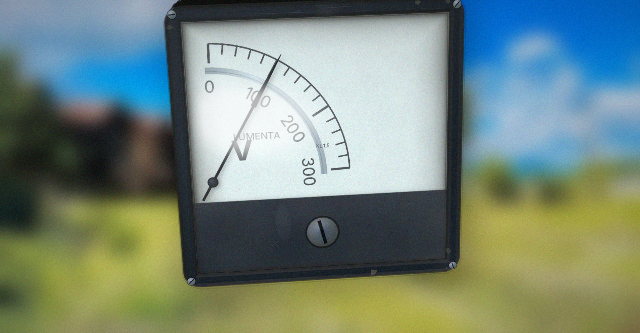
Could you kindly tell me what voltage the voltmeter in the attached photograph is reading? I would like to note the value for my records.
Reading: 100 V
